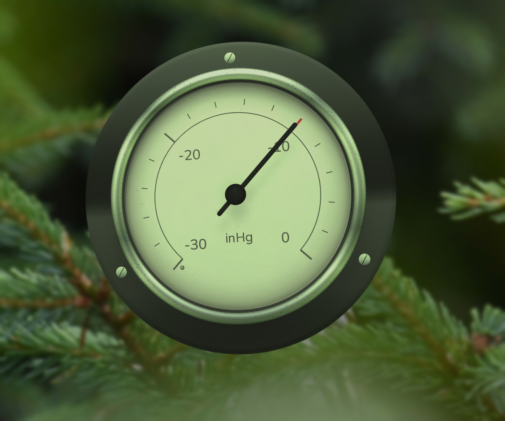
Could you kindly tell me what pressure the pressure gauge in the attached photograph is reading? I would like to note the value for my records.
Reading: -10 inHg
